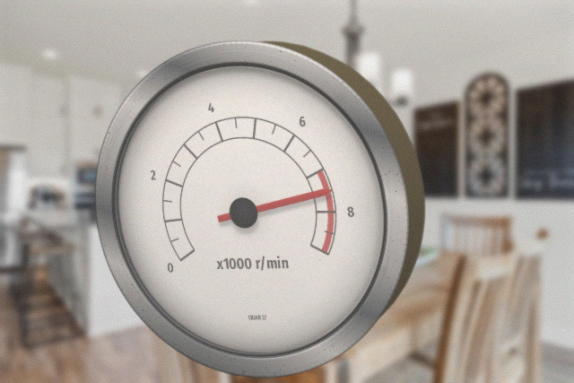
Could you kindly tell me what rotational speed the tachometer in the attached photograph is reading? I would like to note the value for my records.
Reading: 7500 rpm
